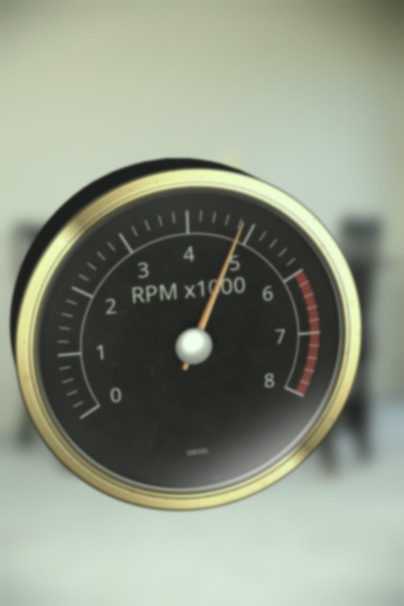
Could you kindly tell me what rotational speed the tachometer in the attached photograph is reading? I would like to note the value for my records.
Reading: 4800 rpm
